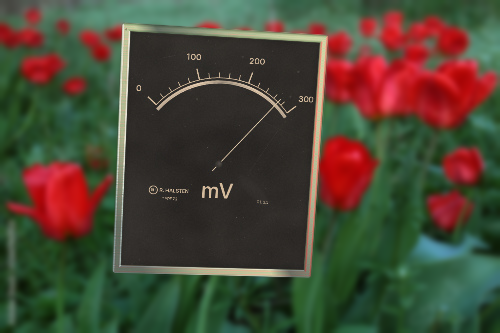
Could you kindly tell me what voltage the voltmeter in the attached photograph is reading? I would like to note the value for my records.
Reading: 270 mV
